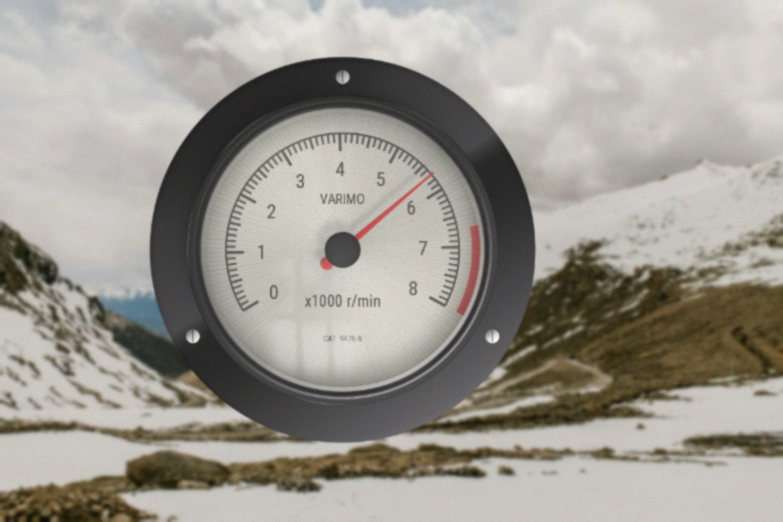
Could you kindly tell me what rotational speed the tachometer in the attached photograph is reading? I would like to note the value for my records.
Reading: 5700 rpm
